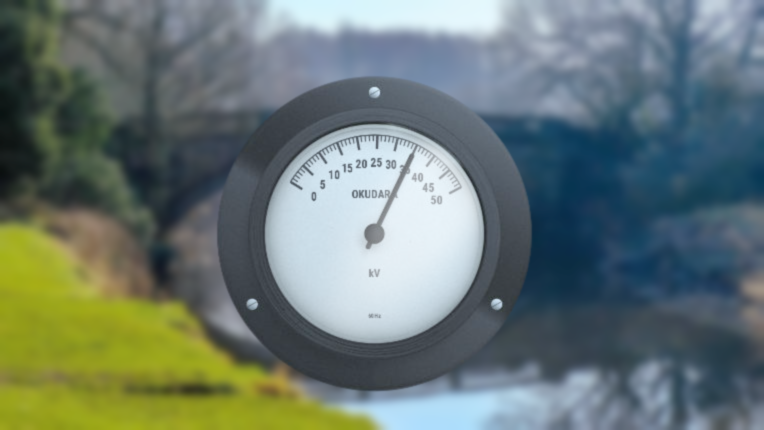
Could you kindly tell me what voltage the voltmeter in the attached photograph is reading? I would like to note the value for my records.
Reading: 35 kV
